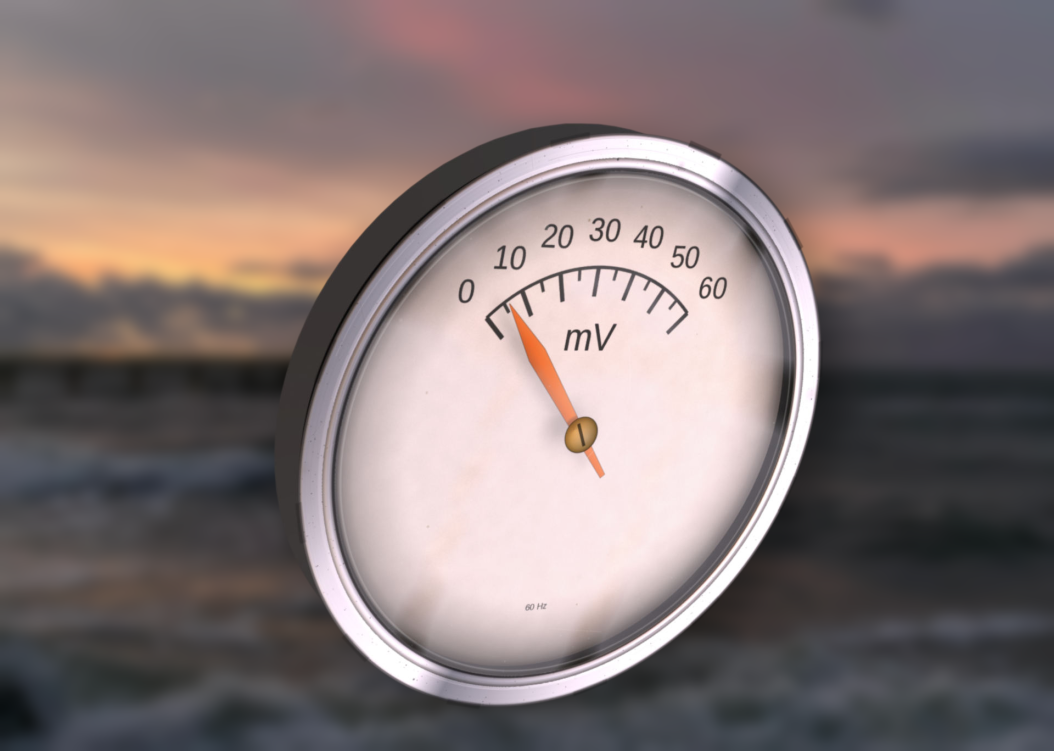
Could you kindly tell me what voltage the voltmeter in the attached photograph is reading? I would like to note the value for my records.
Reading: 5 mV
